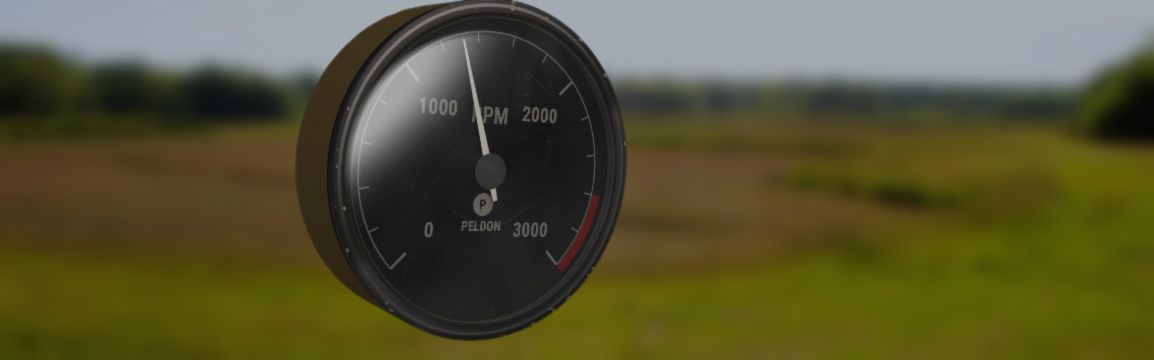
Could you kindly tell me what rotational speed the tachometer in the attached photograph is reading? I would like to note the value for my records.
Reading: 1300 rpm
